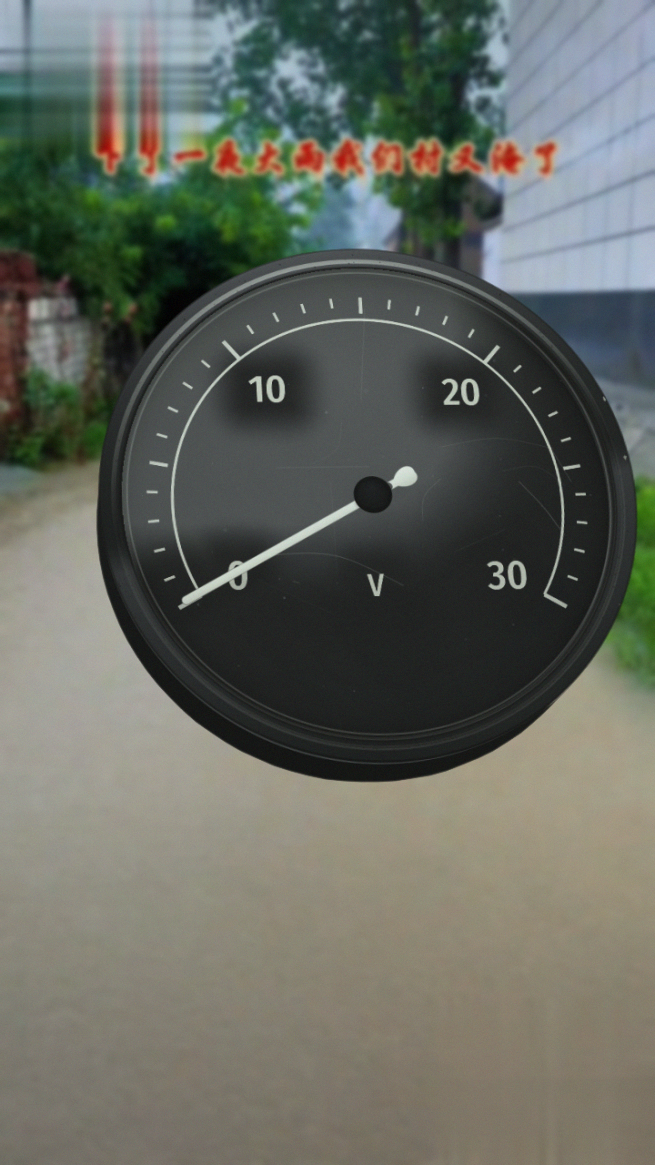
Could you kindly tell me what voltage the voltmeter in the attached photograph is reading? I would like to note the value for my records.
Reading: 0 V
